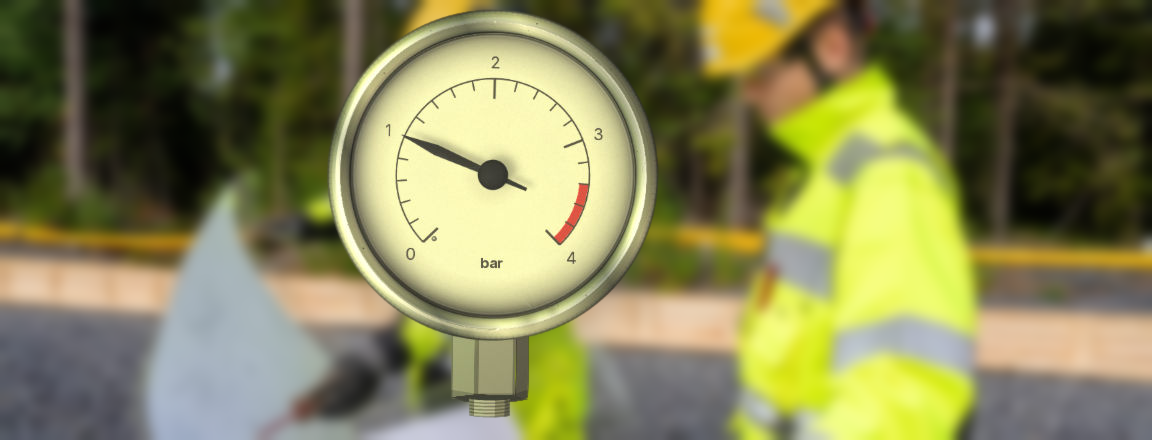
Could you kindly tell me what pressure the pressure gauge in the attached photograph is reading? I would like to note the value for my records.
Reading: 1 bar
